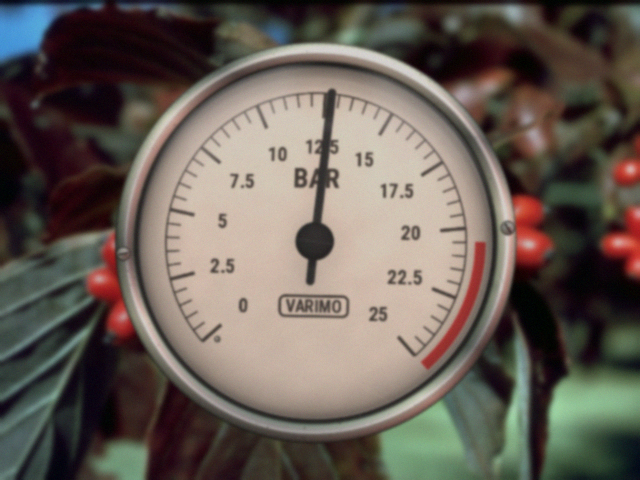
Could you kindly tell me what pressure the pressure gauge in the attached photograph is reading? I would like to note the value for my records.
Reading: 12.75 bar
